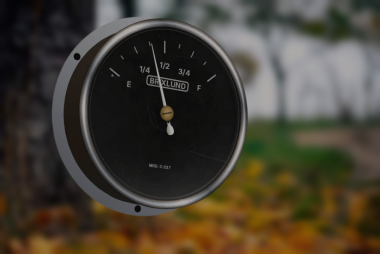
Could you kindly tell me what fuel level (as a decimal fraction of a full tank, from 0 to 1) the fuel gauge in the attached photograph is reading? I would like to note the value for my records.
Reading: 0.375
